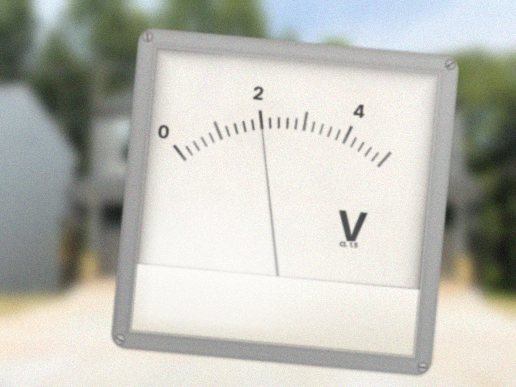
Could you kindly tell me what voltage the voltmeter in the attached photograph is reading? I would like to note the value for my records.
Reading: 2 V
